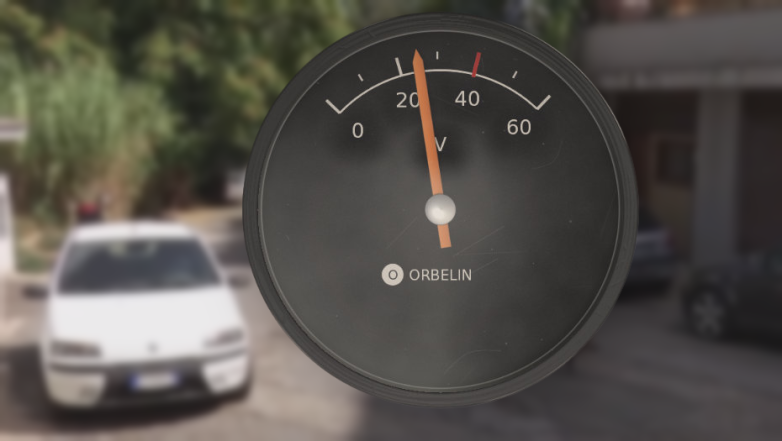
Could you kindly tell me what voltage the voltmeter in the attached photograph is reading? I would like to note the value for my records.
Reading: 25 V
